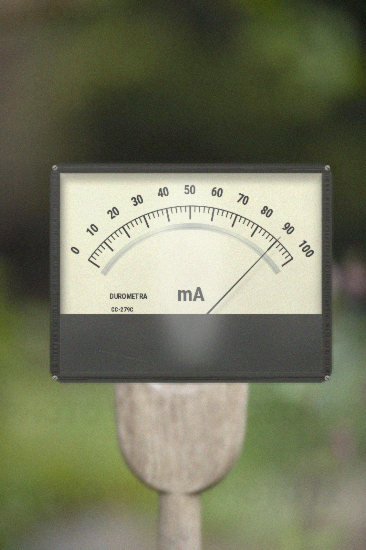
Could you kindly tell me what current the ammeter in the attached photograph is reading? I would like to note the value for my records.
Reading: 90 mA
